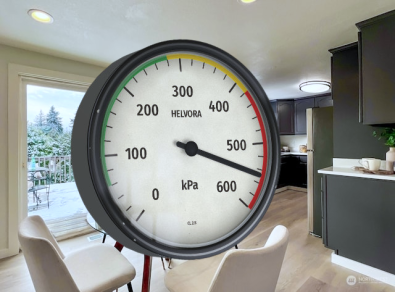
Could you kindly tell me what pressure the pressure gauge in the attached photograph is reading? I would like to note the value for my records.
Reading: 550 kPa
